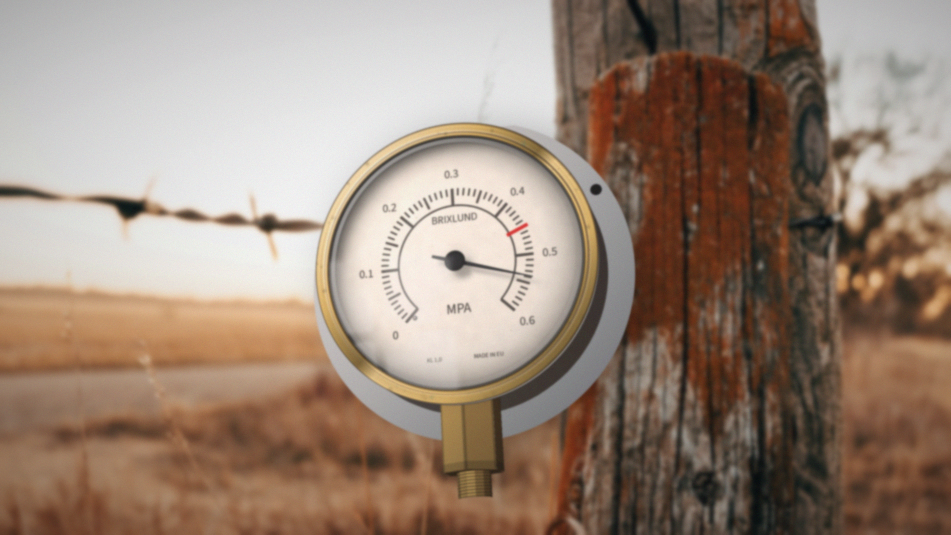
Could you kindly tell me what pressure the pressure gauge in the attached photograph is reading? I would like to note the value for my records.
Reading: 0.54 MPa
